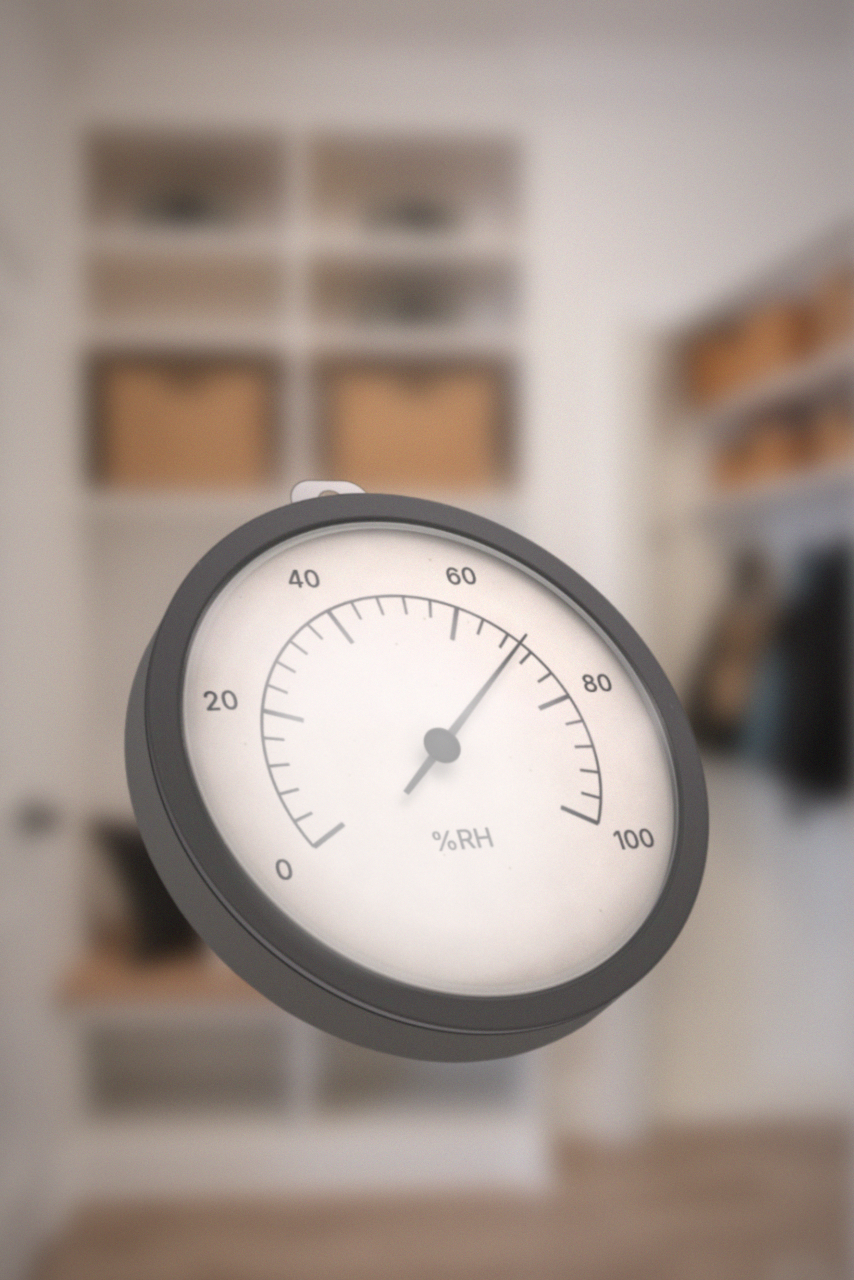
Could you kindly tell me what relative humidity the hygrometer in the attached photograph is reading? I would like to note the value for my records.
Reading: 70 %
